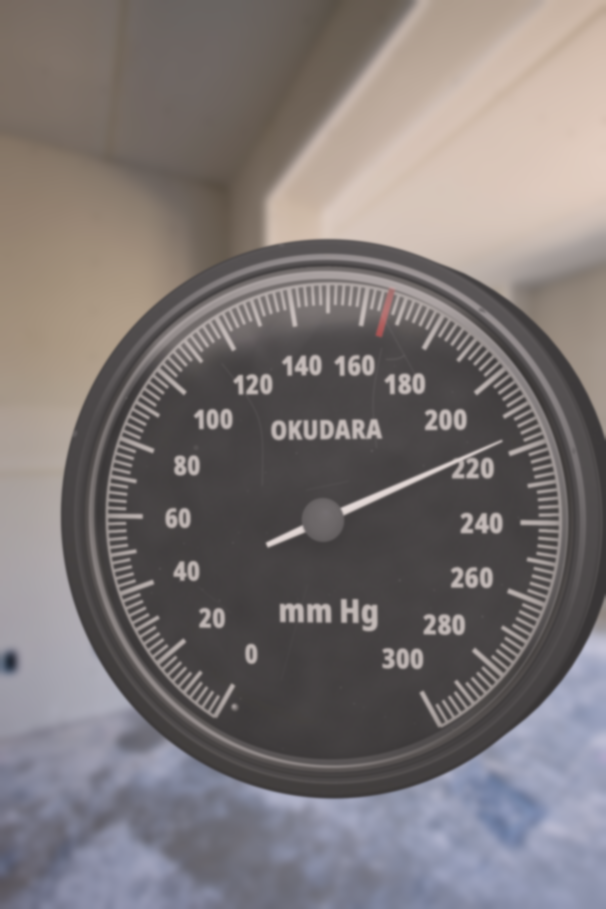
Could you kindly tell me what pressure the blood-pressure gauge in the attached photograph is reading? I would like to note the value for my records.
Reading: 216 mmHg
